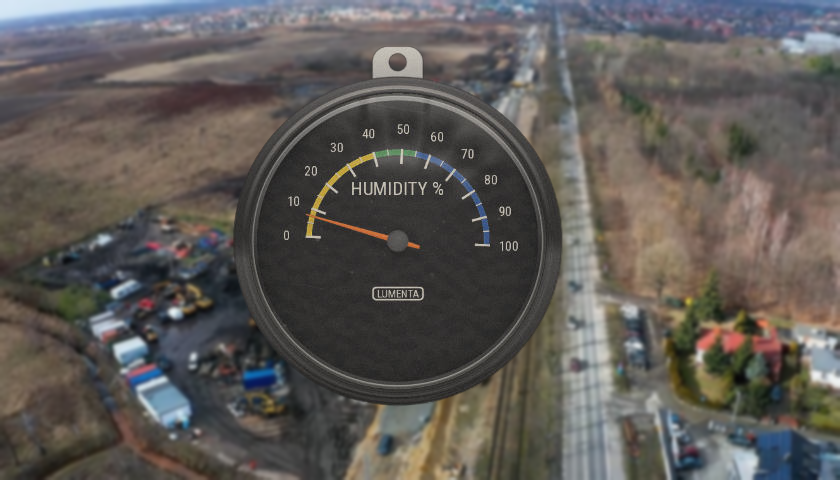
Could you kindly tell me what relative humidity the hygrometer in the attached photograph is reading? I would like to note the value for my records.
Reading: 7.5 %
